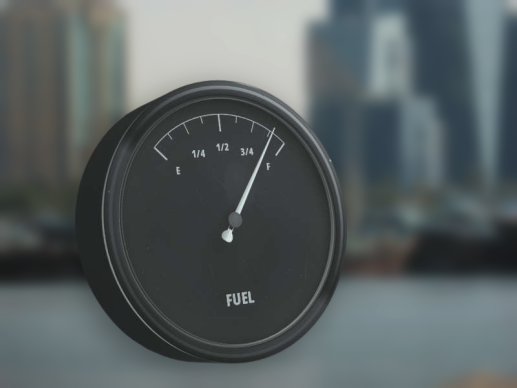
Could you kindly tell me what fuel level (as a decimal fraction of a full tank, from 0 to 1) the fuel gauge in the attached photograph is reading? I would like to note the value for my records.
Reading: 0.875
